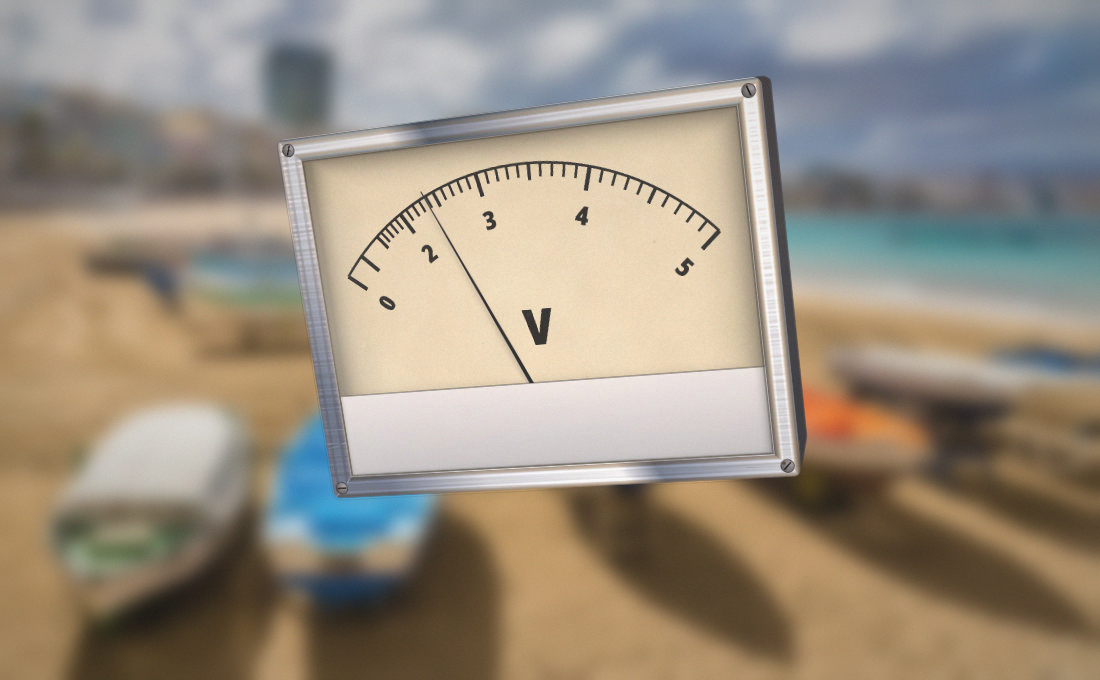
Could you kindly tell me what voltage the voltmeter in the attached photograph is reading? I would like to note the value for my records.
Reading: 2.4 V
